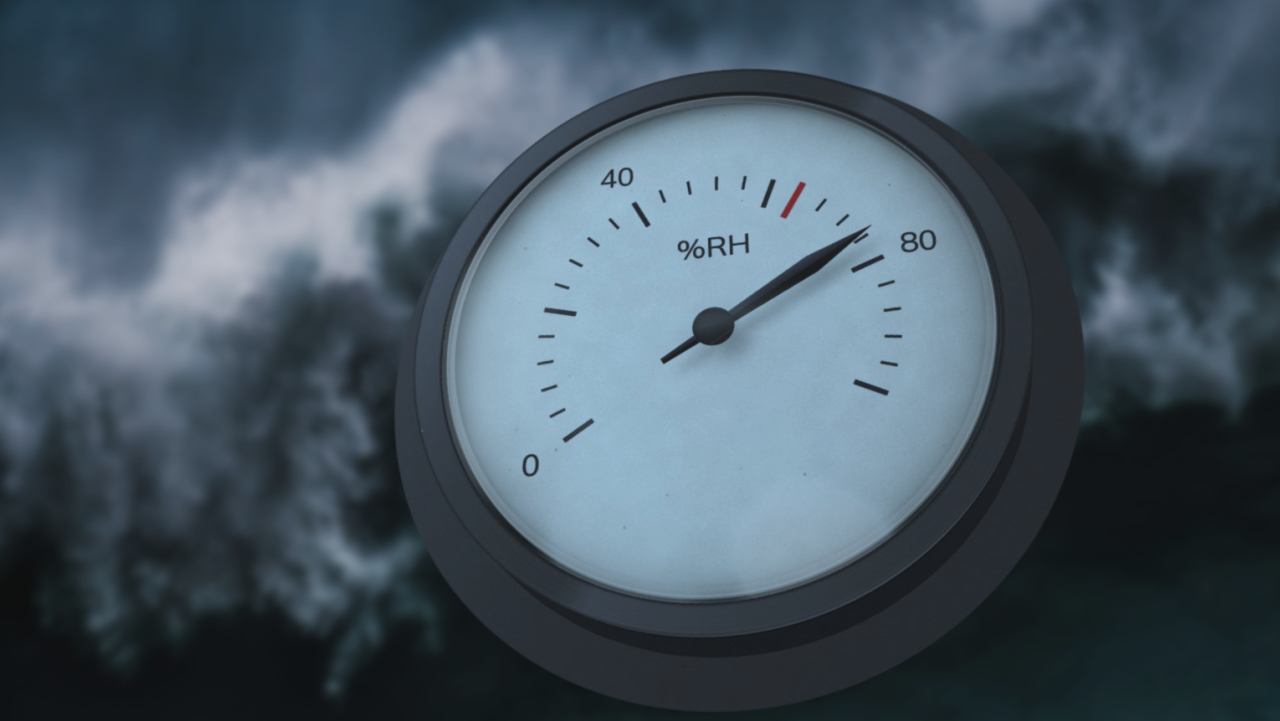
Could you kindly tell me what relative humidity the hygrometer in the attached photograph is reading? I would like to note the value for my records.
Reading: 76 %
